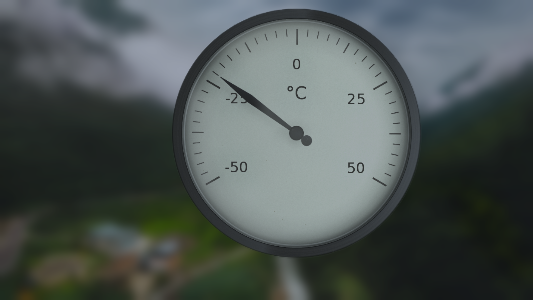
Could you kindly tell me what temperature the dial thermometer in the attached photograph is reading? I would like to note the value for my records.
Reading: -22.5 °C
